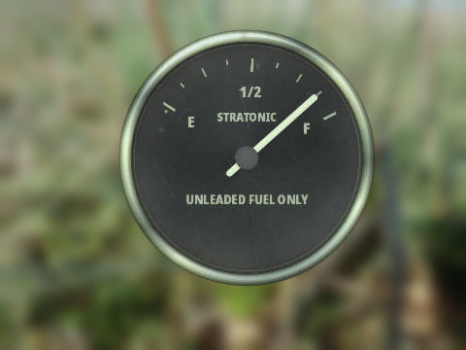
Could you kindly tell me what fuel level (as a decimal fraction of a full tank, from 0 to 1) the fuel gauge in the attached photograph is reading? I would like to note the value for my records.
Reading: 0.875
